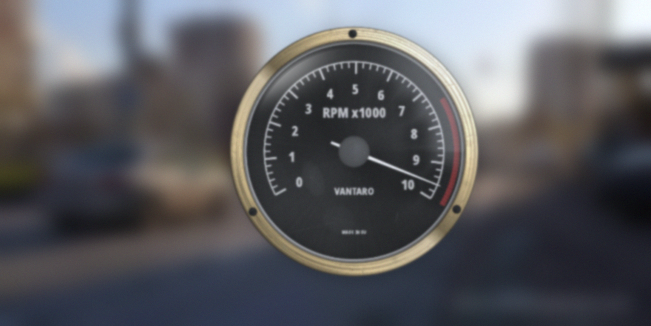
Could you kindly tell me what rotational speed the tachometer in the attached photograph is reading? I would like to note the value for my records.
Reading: 9600 rpm
